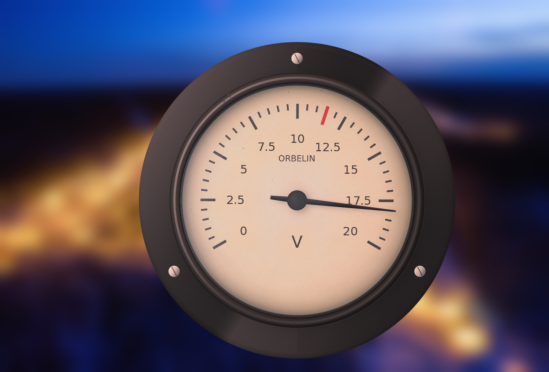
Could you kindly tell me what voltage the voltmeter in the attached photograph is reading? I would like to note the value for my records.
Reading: 18 V
